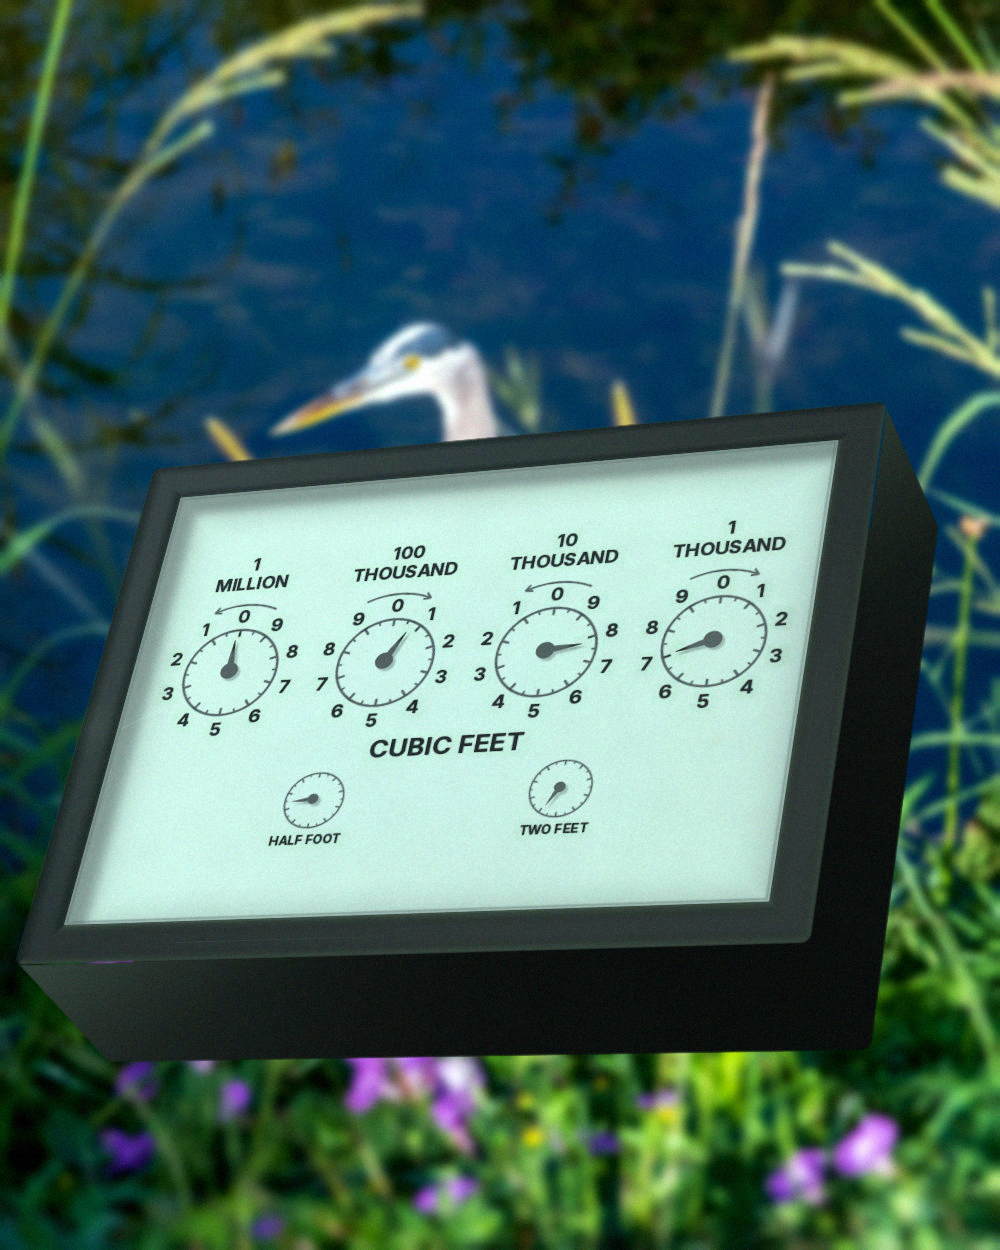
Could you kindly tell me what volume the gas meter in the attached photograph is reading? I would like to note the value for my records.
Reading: 7700 ft³
